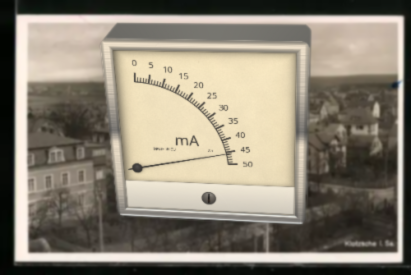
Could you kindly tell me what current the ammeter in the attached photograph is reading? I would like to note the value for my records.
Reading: 45 mA
